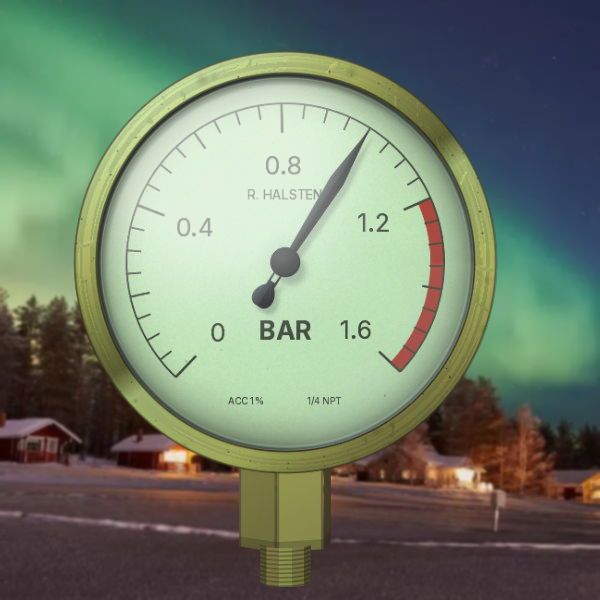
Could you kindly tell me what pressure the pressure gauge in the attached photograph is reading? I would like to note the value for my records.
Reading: 1 bar
